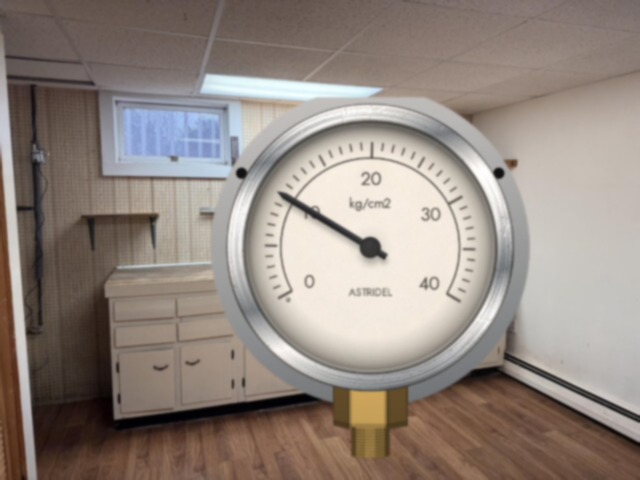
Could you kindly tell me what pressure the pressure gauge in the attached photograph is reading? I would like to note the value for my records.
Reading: 10 kg/cm²
